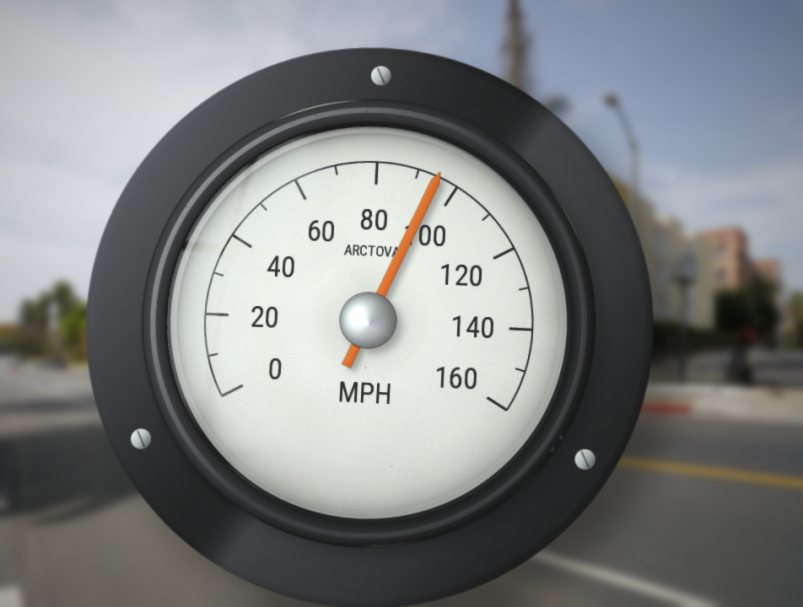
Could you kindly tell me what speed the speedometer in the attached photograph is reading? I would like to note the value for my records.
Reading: 95 mph
